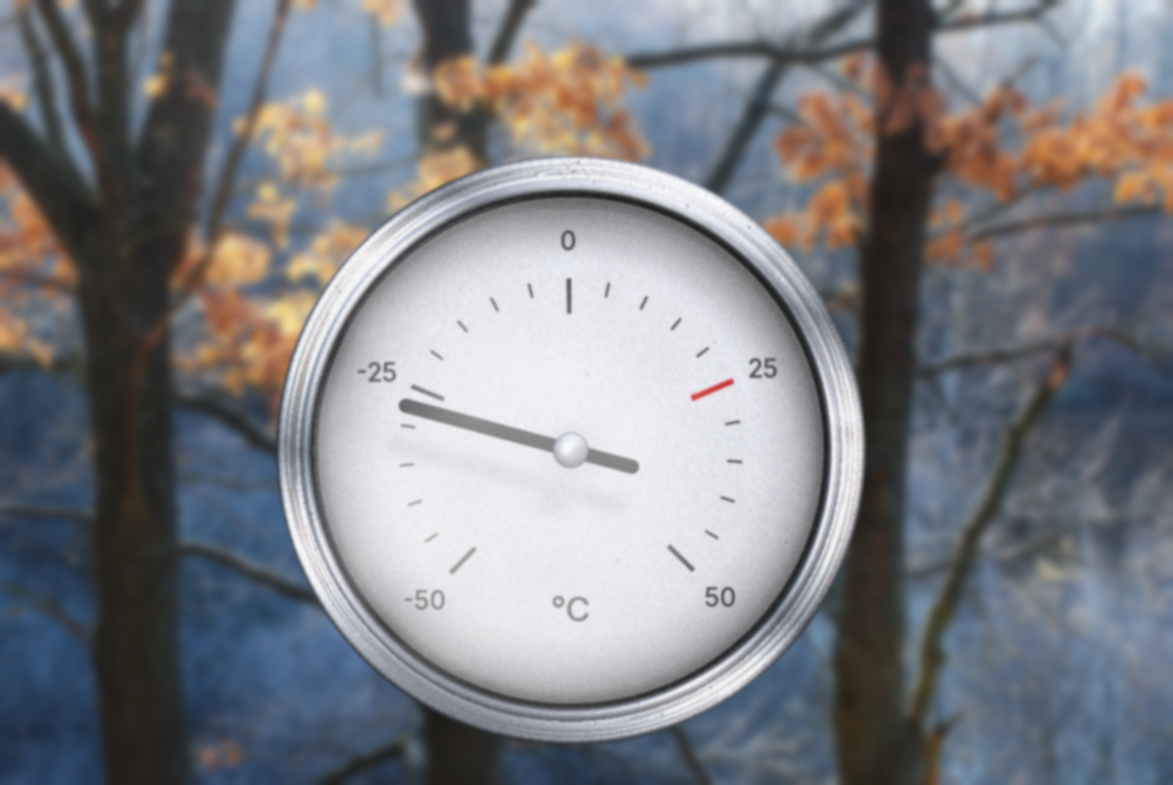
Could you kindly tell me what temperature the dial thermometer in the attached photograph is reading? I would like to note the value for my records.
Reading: -27.5 °C
